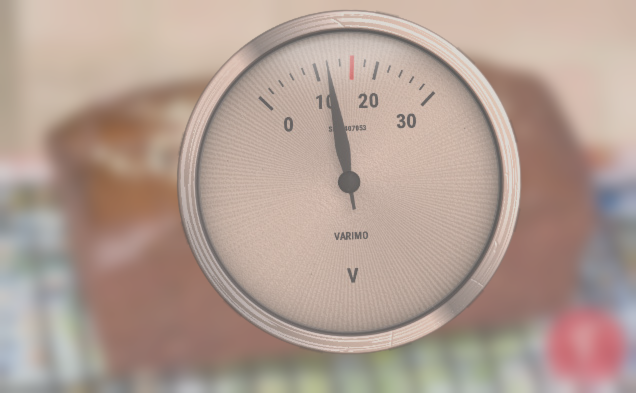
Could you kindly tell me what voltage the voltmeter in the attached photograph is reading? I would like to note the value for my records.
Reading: 12 V
